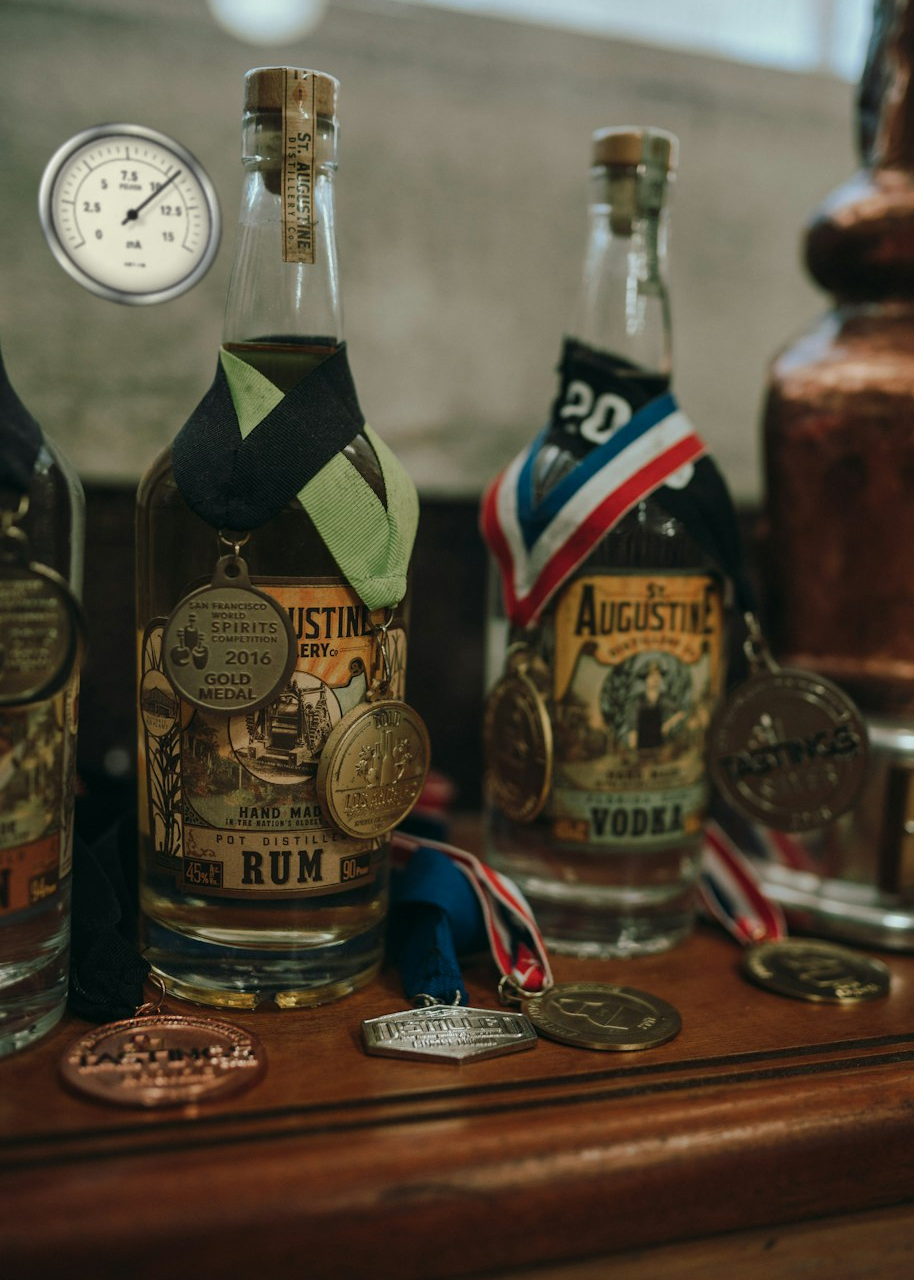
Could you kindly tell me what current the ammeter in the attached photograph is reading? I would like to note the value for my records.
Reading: 10.5 mA
